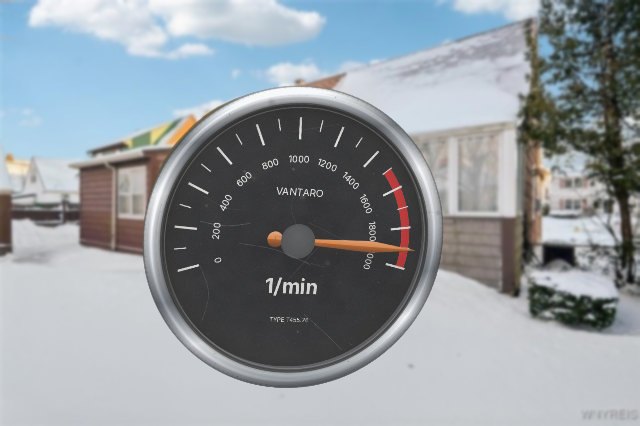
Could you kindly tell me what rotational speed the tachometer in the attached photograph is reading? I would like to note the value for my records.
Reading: 1900 rpm
